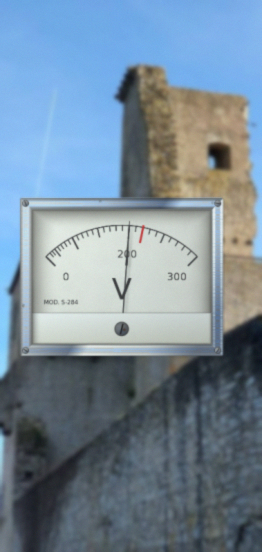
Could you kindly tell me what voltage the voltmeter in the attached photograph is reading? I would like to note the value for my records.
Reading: 200 V
